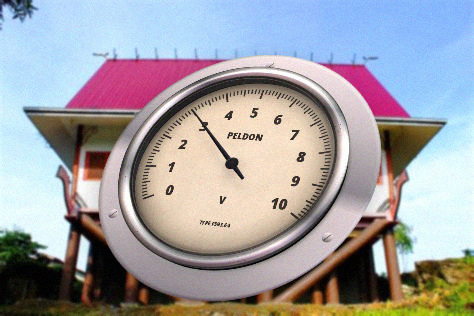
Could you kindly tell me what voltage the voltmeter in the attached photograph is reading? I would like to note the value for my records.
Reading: 3 V
